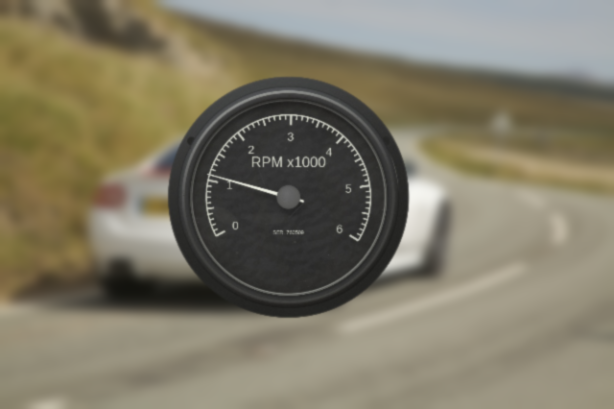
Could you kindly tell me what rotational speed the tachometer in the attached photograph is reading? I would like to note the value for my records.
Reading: 1100 rpm
